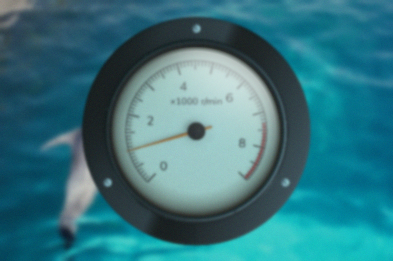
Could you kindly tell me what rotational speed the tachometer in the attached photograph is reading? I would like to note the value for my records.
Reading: 1000 rpm
